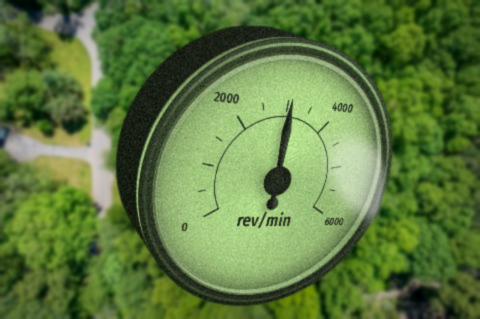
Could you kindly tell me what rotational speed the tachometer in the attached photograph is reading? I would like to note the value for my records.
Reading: 3000 rpm
